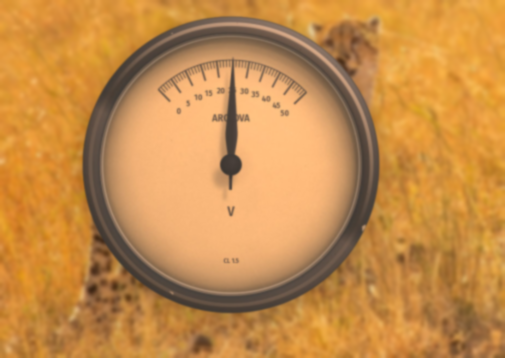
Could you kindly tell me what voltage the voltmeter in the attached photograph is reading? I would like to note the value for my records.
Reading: 25 V
